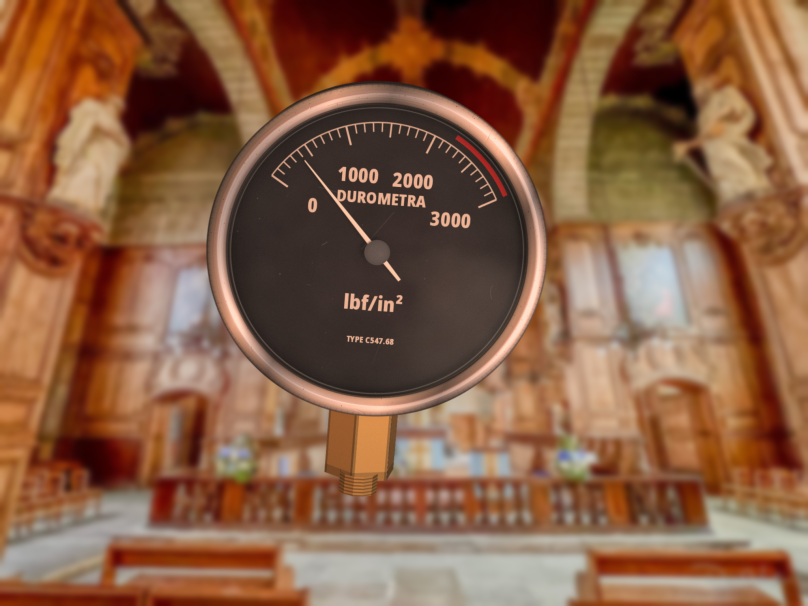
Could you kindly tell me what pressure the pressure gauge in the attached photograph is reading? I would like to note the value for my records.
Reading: 400 psi
